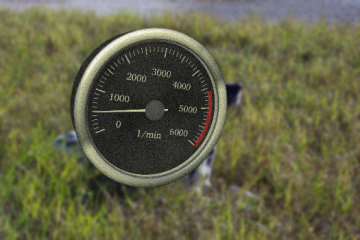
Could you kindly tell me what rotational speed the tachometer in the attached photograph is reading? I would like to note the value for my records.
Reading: 500 rpm
